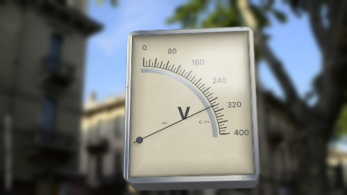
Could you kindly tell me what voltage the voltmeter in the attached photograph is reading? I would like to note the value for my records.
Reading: 300 V
